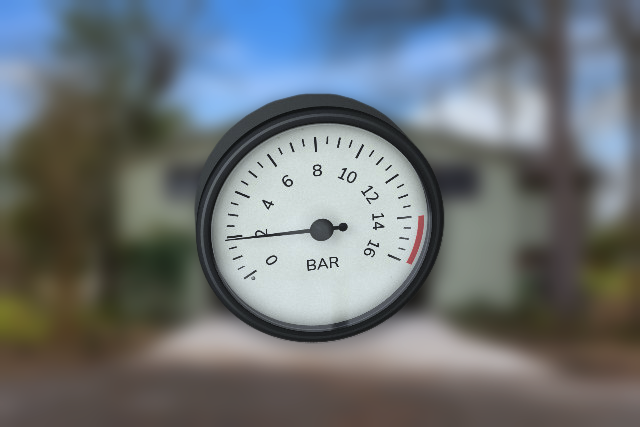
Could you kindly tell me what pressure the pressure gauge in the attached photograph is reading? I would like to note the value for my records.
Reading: 2 bar
